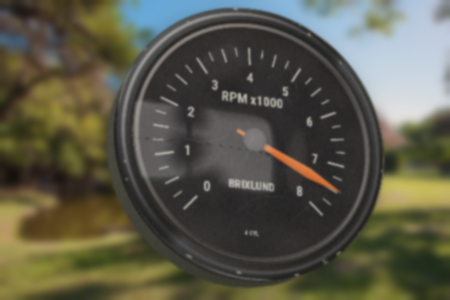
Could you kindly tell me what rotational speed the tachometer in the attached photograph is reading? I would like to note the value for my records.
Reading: 7500 rpm
